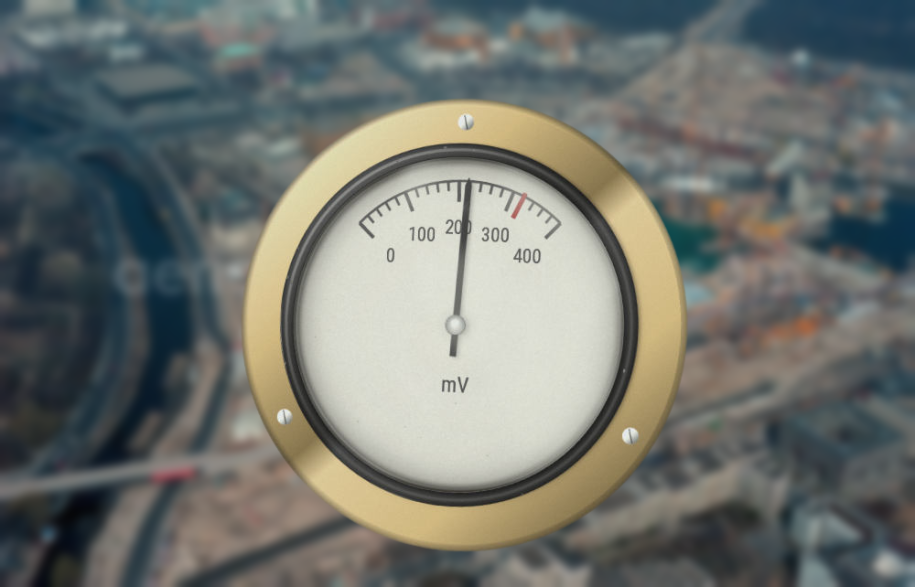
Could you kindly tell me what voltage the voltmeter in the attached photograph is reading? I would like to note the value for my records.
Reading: 220 mV
